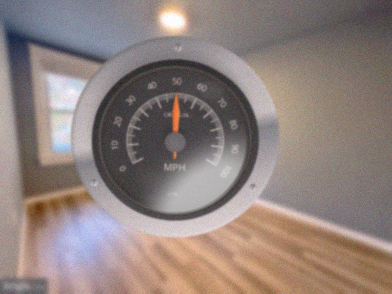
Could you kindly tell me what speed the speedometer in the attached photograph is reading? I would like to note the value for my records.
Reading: 50 mph
